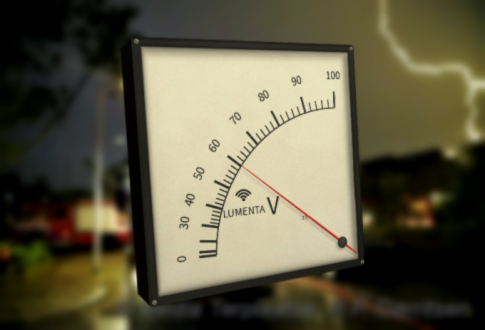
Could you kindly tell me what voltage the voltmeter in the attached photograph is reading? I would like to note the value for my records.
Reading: 60 V
